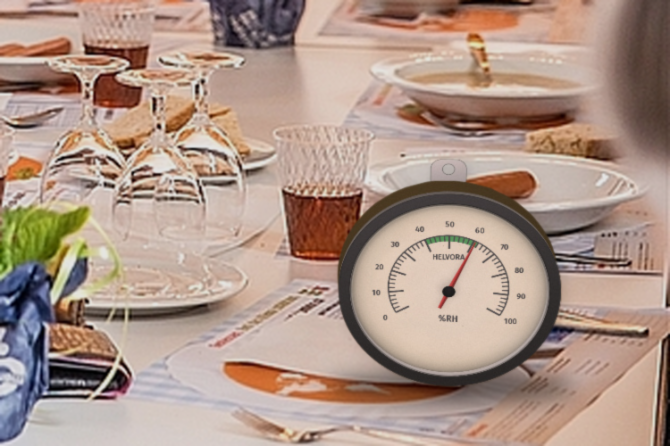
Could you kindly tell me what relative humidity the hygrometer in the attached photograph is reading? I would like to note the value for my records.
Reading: 60 %
